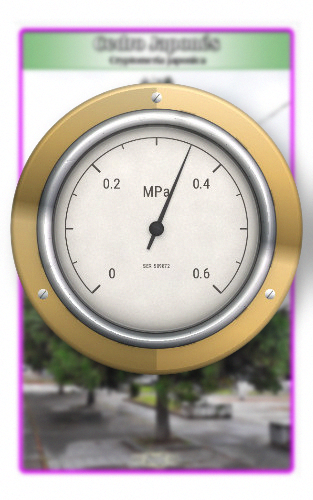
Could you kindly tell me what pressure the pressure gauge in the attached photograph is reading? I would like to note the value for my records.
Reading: 0.35 MPa
